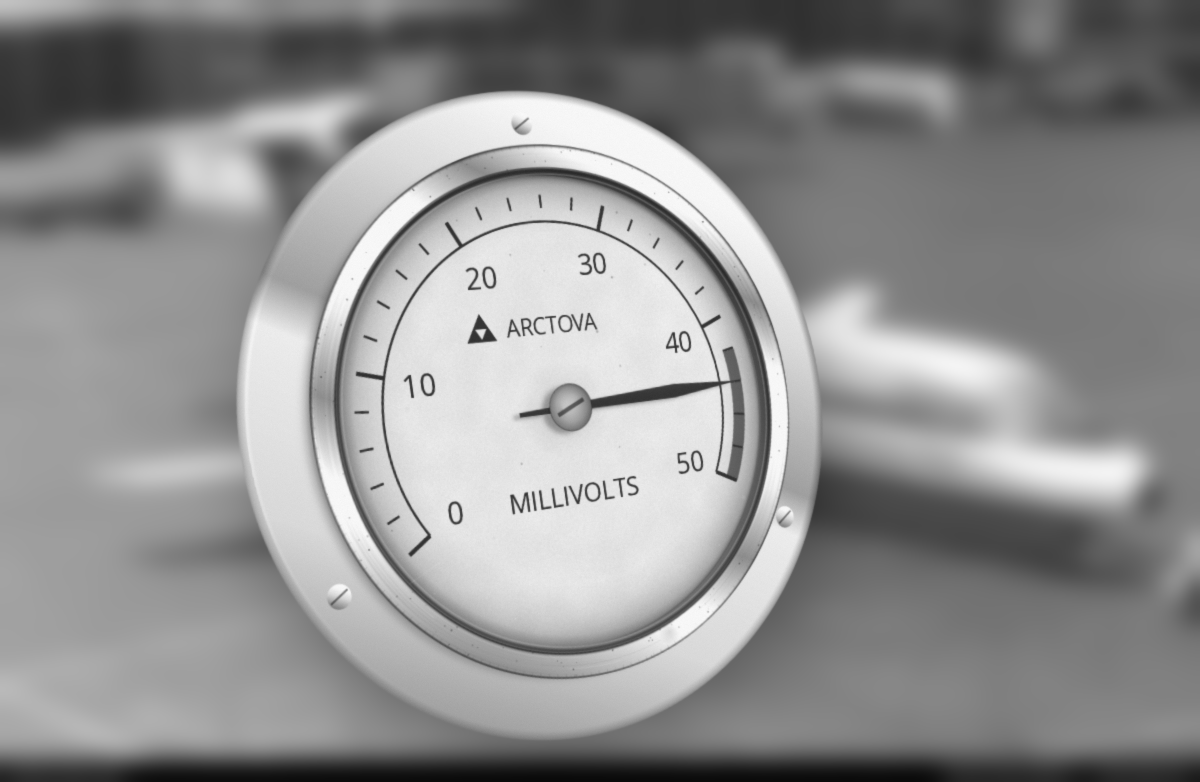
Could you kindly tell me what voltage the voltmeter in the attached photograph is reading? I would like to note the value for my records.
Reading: 44 mV
